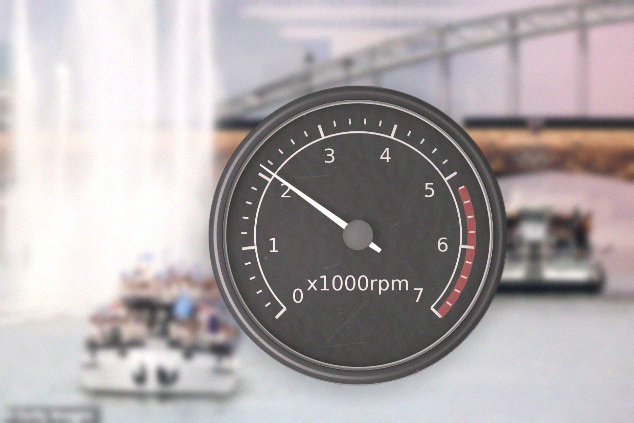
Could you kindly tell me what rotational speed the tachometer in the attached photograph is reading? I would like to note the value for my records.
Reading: 2100 rpm
